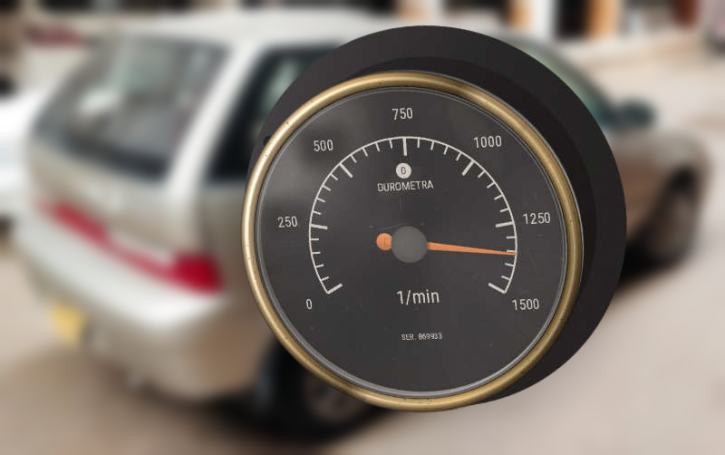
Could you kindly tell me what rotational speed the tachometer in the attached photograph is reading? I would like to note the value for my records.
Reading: 1350 rpm
